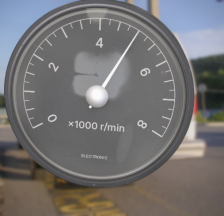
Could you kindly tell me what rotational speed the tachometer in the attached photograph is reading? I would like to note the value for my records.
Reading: 5000 rpm
